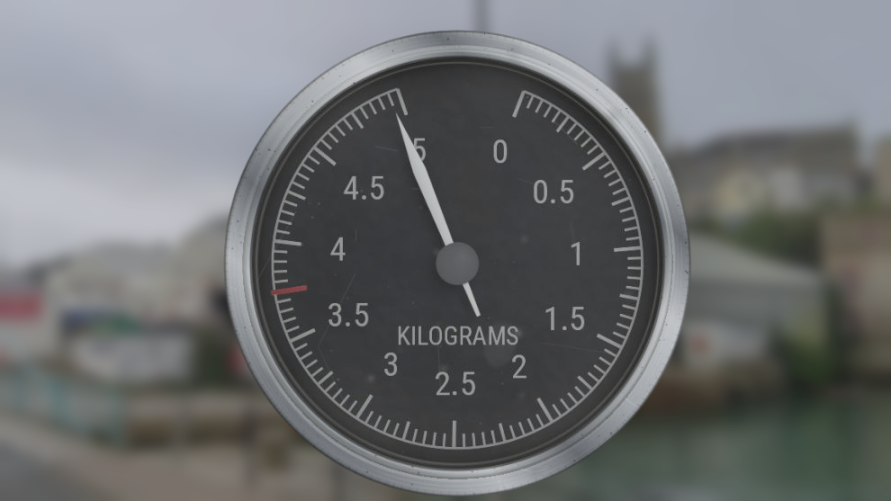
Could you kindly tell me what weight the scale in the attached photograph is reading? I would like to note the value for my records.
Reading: 4.95 kg
